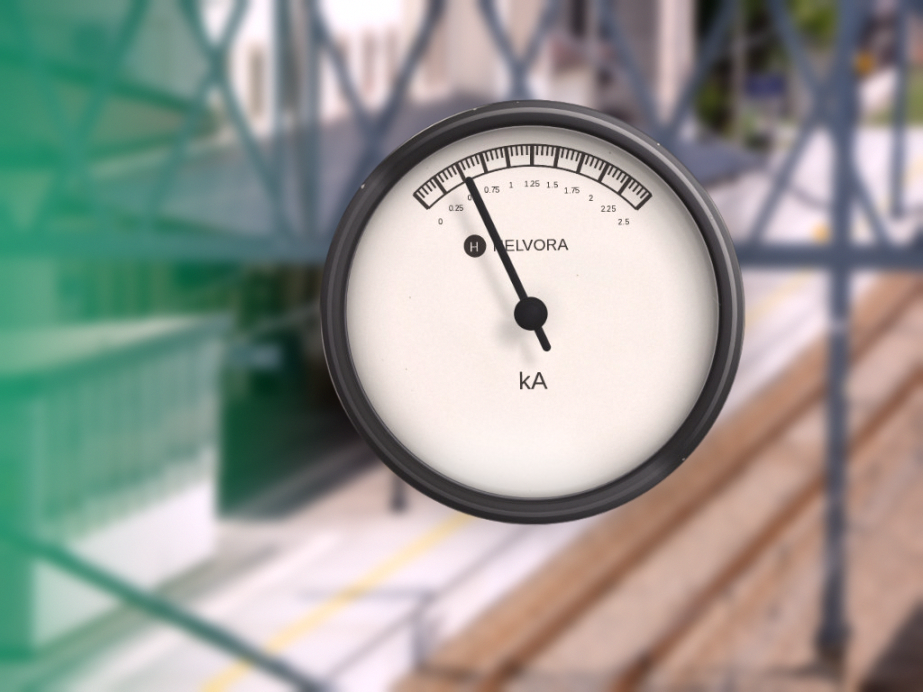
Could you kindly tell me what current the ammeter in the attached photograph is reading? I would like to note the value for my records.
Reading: 0.55 kA
